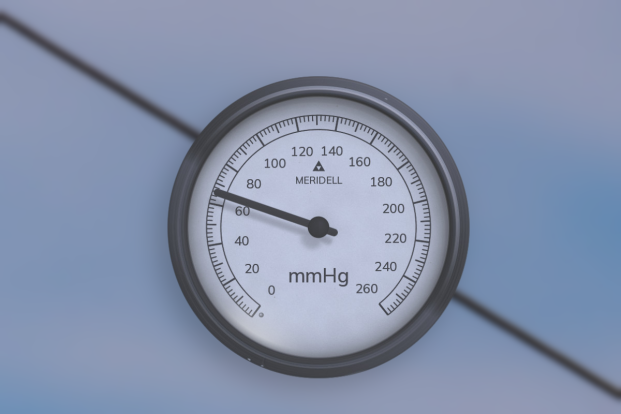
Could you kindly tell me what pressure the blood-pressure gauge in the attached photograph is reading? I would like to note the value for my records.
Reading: 66 mmHg
